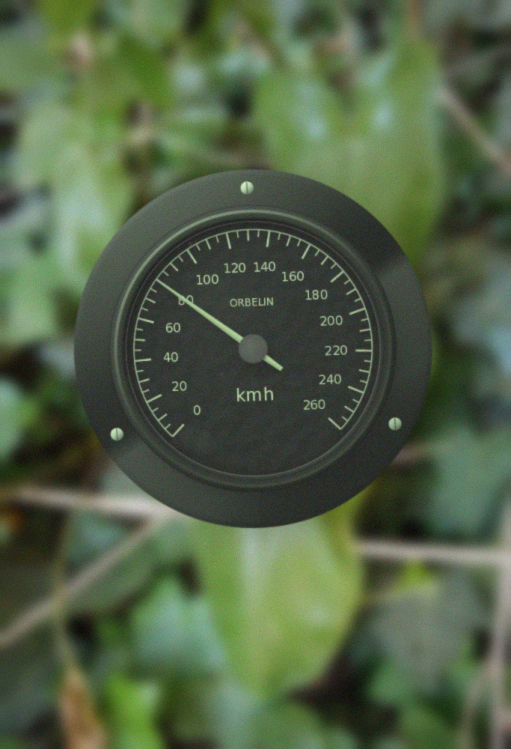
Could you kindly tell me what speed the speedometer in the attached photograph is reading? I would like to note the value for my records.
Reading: 80 km/h
